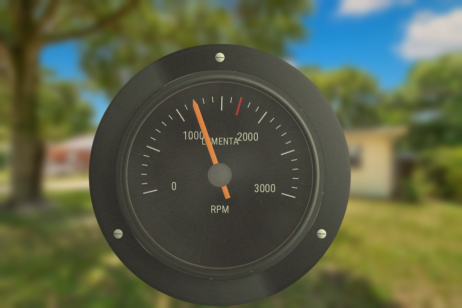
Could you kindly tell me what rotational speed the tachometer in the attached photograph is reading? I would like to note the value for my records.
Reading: 1200 rpm
